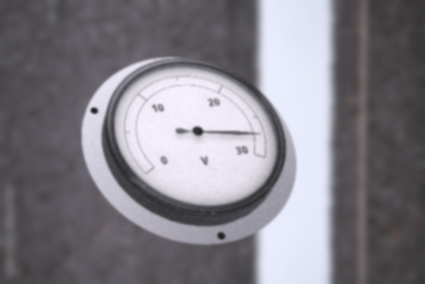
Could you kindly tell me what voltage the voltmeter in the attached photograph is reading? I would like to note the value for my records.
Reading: 27.5 V
